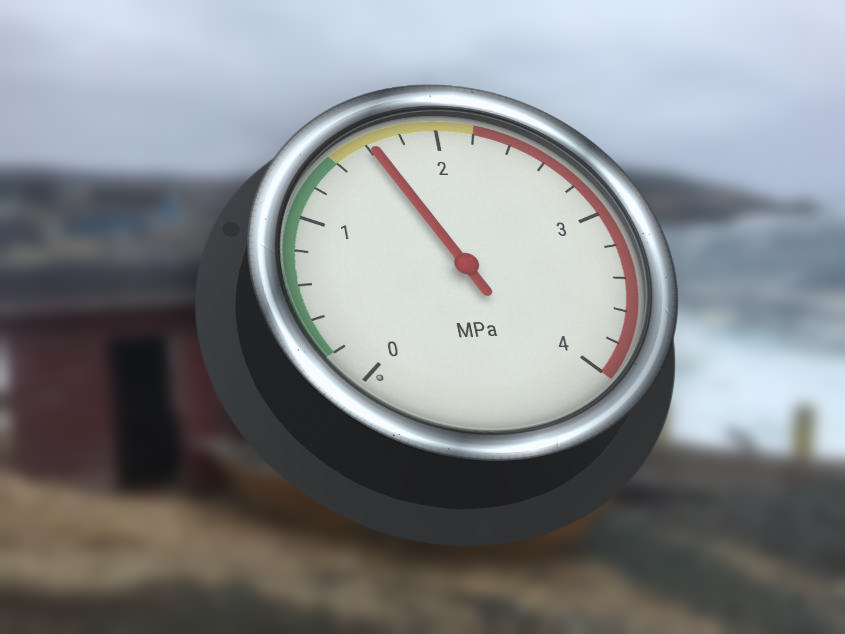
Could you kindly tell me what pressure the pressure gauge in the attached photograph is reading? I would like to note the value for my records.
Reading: 1.6 MPa
